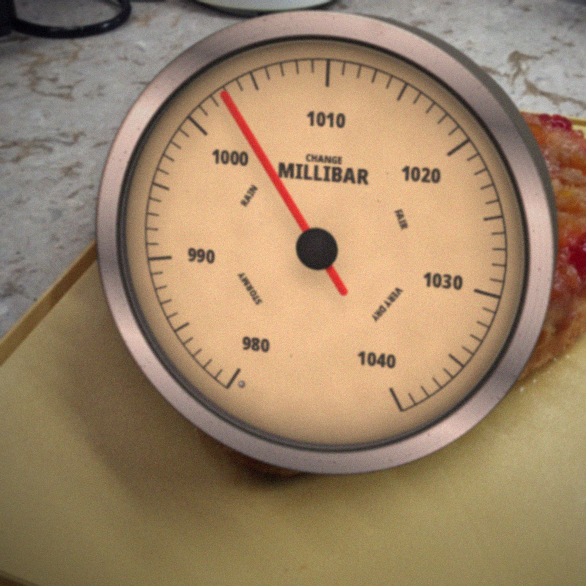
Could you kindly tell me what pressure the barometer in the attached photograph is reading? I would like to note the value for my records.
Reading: 1003 mbar
